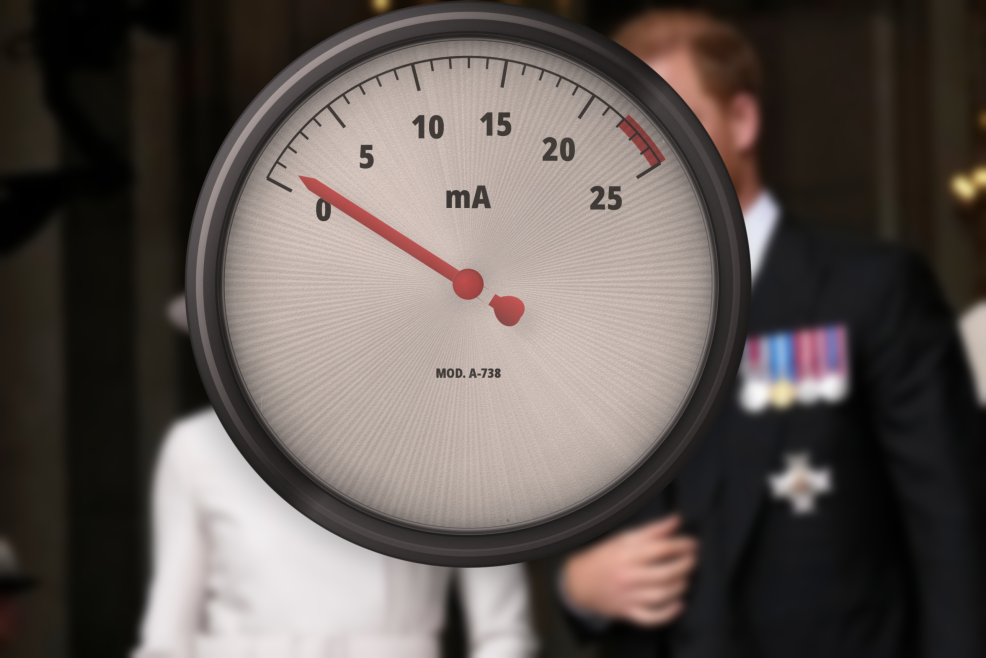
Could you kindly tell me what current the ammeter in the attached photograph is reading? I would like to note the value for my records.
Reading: 1 mA
